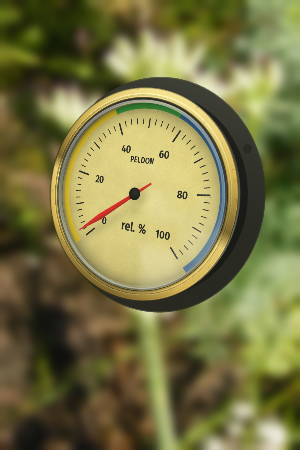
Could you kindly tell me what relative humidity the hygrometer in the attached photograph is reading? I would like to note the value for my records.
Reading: 2 %
